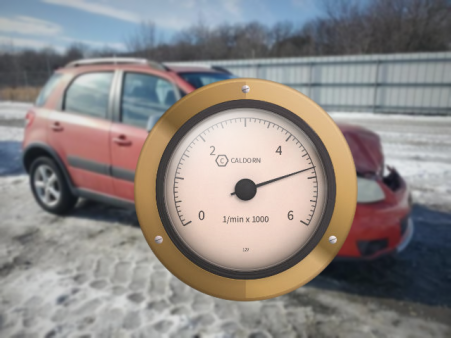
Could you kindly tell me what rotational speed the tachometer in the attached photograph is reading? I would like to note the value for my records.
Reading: 4800 rpm
